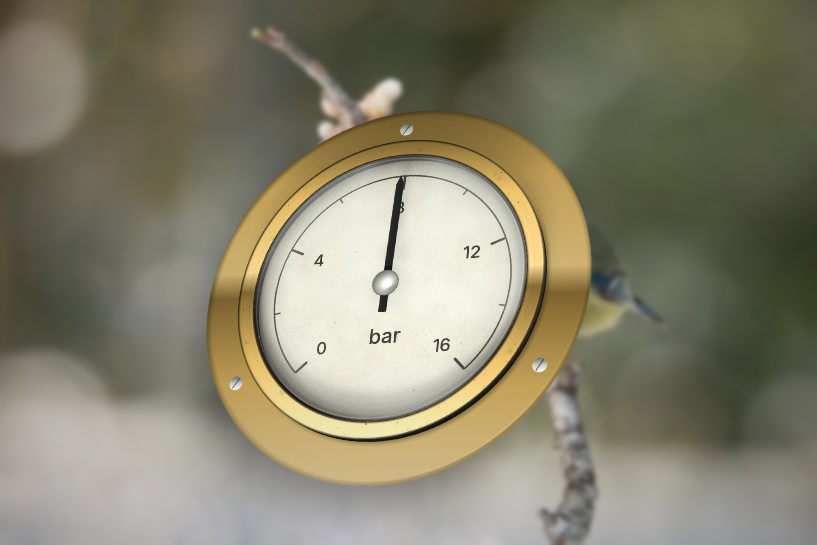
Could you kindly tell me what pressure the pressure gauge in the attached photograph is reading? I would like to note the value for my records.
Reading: 8 bar
